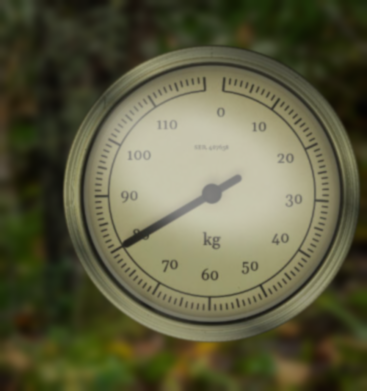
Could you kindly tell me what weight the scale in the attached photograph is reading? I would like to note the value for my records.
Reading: 80 kg
